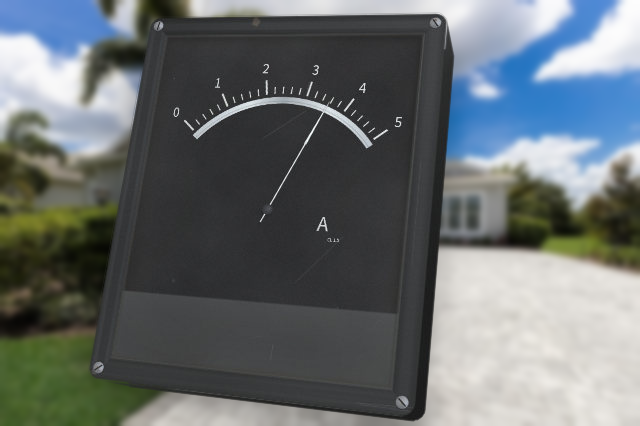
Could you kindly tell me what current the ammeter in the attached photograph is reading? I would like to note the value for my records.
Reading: 3.6 A
